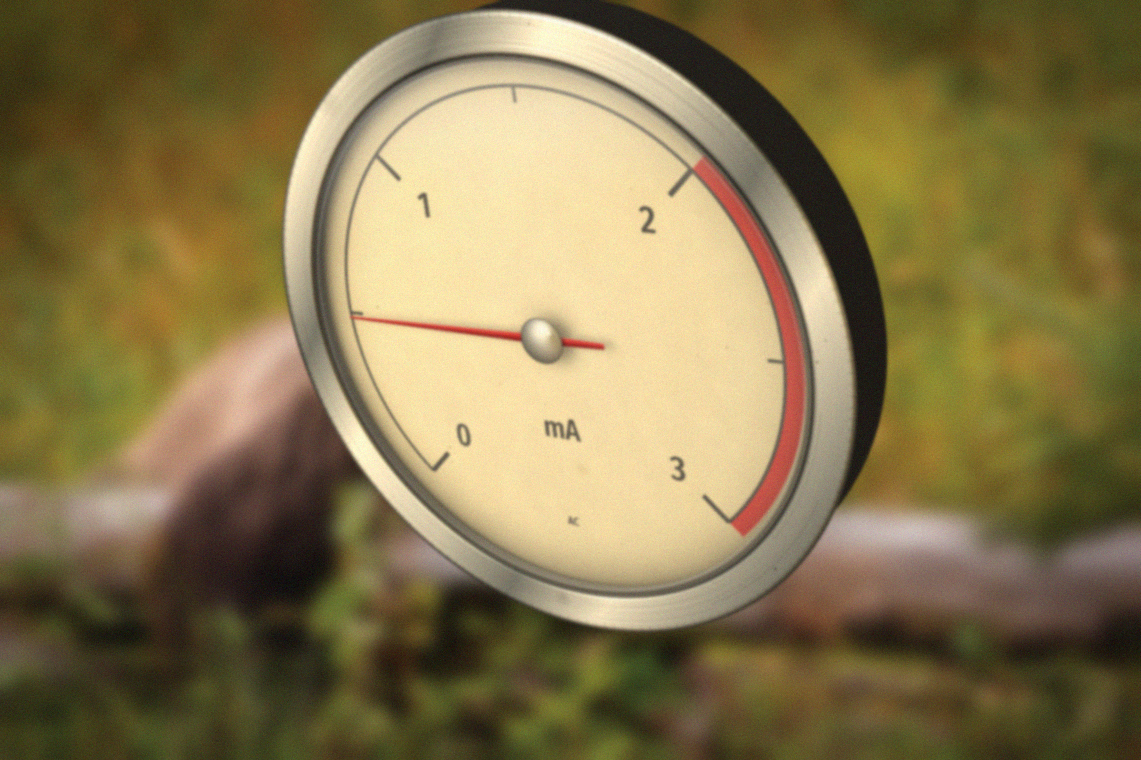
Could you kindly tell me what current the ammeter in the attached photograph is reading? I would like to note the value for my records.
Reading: 0.5 mA
